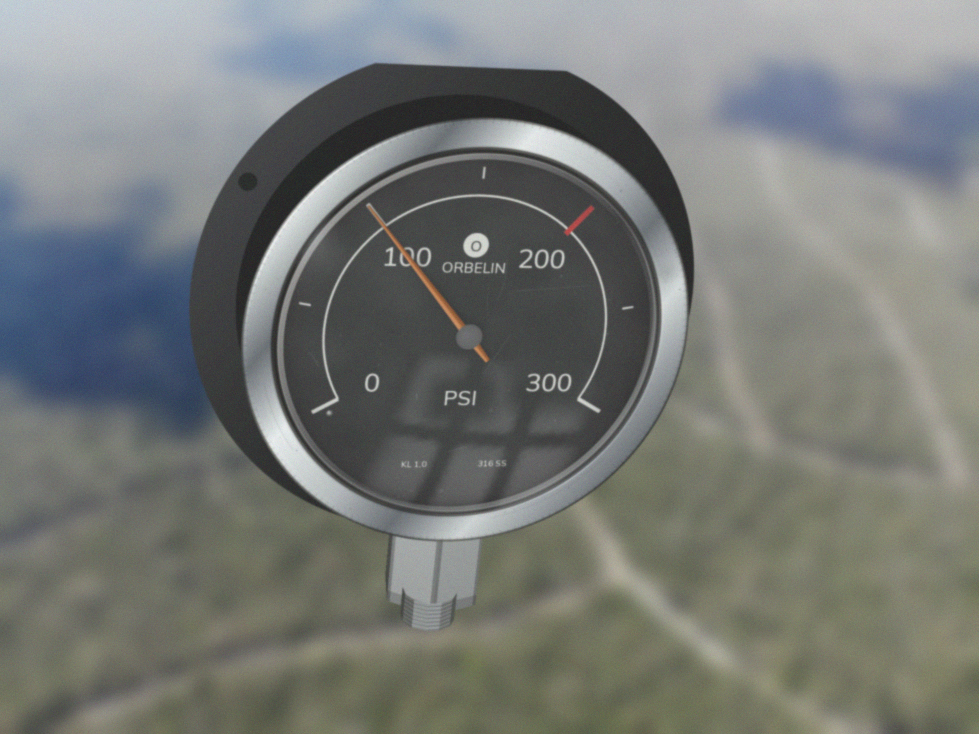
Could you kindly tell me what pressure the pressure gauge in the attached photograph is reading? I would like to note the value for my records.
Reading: 100 psi
